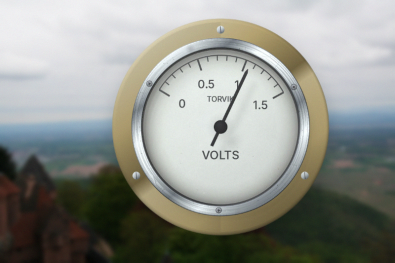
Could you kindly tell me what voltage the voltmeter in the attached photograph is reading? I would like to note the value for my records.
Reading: 1.05 V
